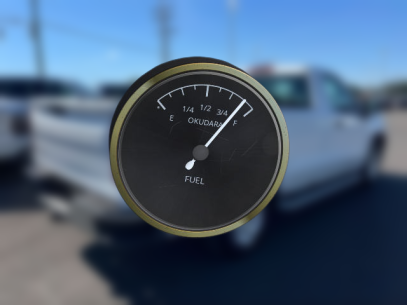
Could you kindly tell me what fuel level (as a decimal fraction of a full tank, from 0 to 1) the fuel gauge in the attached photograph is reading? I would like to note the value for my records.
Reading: 0.875
